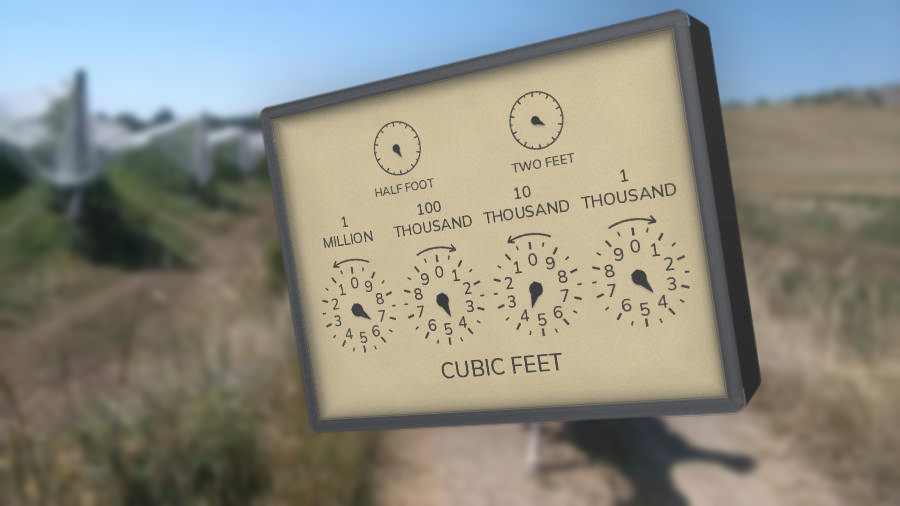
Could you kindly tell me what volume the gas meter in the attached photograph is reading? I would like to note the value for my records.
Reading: 644400 ft³
